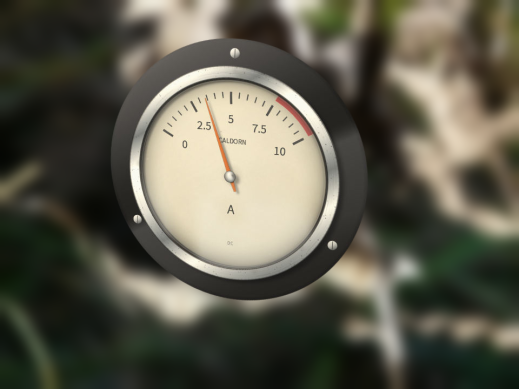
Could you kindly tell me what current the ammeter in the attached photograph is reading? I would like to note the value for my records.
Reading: 3.5 A
